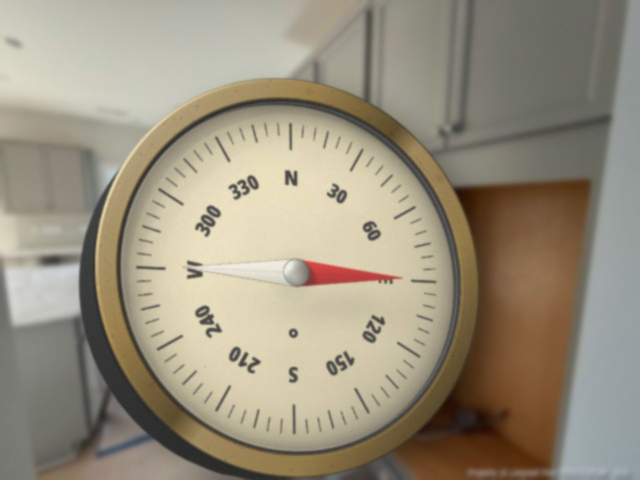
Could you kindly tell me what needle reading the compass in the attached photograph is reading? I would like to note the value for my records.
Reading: 90 °
